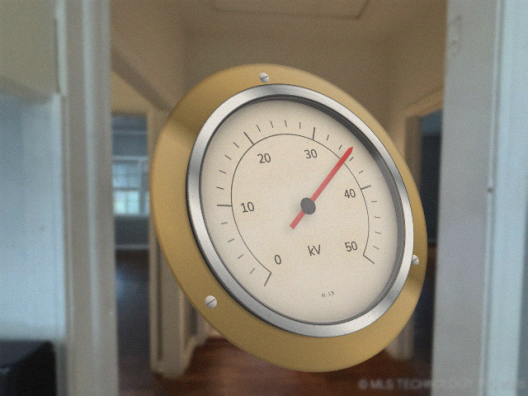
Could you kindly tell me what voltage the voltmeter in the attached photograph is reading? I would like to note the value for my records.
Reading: 35 kV
